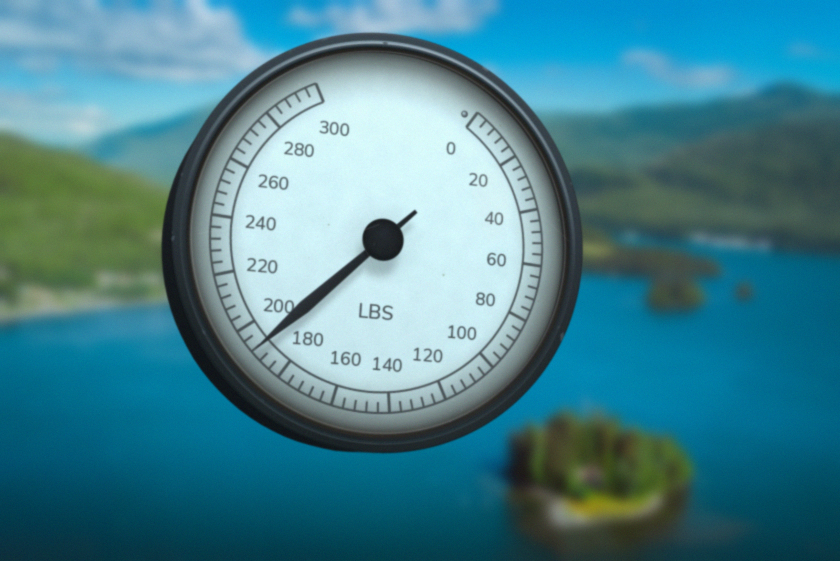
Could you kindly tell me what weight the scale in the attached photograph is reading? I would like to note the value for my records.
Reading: 192 lb
